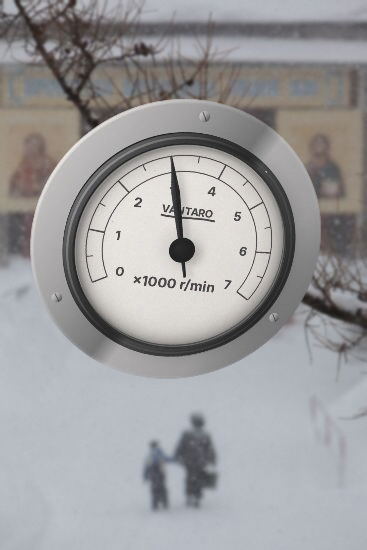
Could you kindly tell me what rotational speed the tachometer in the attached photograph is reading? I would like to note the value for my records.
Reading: 3000 rpm
